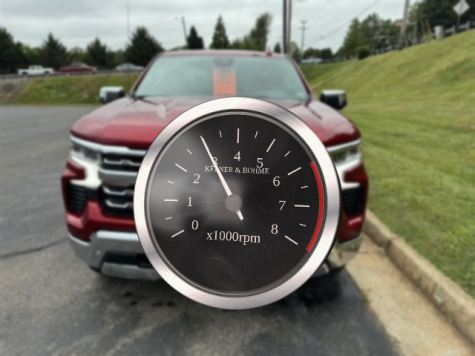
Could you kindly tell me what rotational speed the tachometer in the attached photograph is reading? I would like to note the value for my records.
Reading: 3000 rpm
